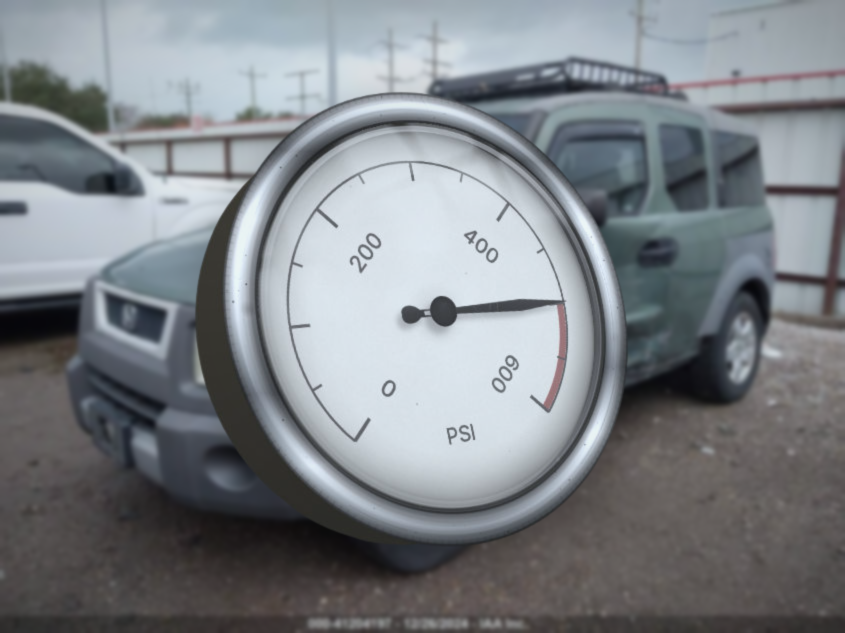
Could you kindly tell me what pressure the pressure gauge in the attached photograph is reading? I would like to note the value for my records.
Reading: 500 psi
